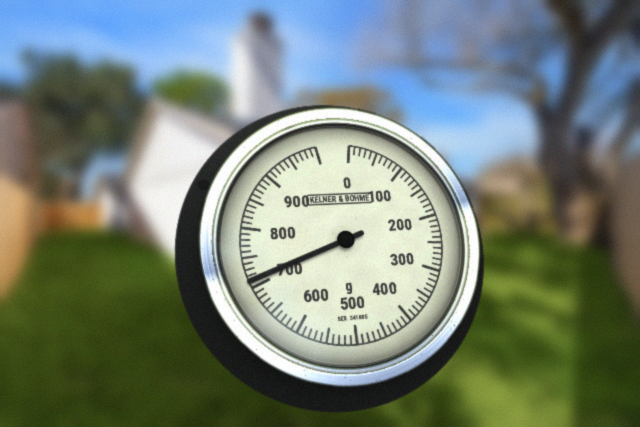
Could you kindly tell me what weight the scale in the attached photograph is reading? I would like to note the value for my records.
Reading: 710 g
